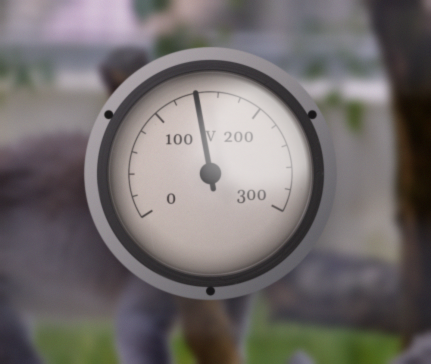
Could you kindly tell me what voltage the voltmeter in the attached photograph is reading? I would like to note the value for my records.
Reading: 140 V
